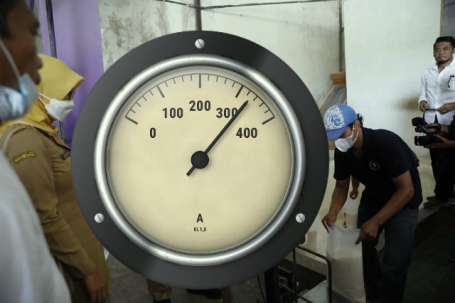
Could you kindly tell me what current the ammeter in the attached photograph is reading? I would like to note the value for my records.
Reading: 330 A
